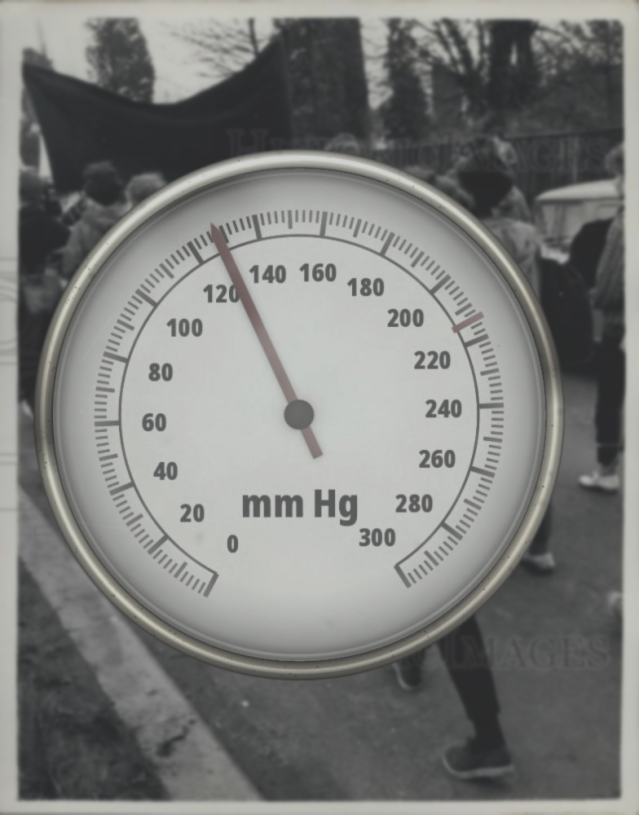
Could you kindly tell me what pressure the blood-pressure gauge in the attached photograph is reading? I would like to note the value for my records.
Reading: 128 mmHg
